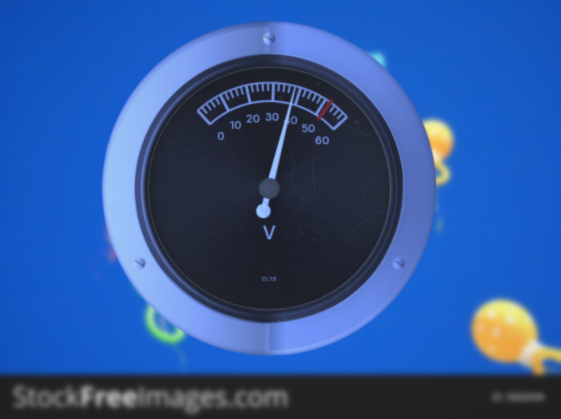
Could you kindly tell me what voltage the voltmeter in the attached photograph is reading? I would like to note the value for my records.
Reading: 38 V
